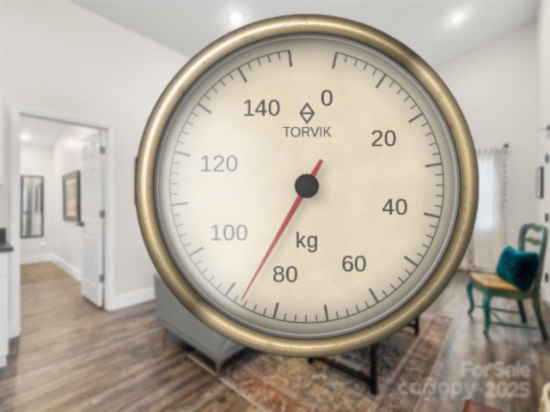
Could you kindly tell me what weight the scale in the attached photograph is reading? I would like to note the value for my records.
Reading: 87 kg
